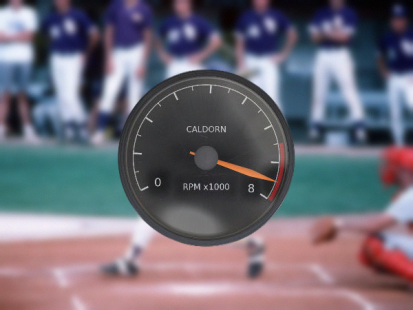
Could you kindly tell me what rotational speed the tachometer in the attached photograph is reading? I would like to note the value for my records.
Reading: 7500 rpm
